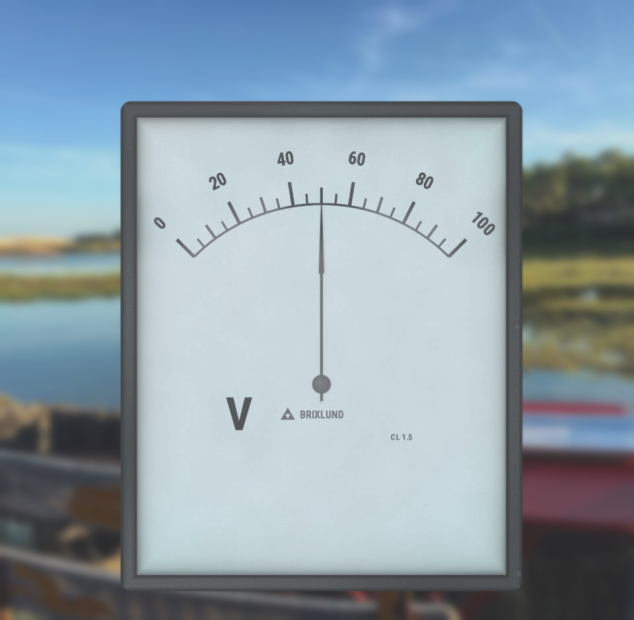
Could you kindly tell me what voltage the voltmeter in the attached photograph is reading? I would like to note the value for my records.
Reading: 50 V
